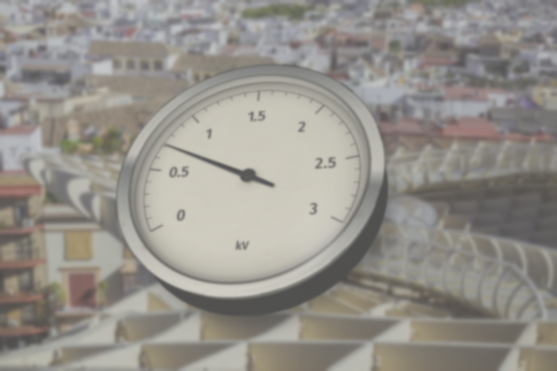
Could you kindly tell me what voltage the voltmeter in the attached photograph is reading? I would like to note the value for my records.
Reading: 0.7 kV
